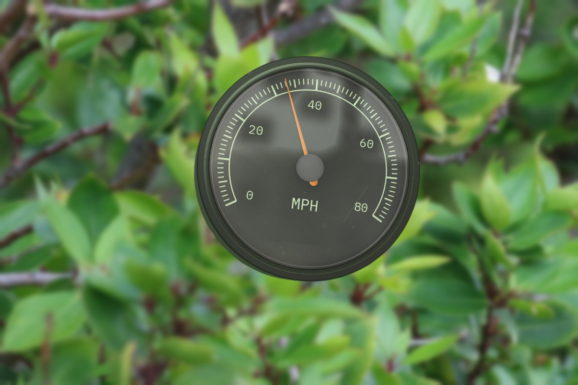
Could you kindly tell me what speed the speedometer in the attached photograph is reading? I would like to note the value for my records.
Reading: 33 mph
